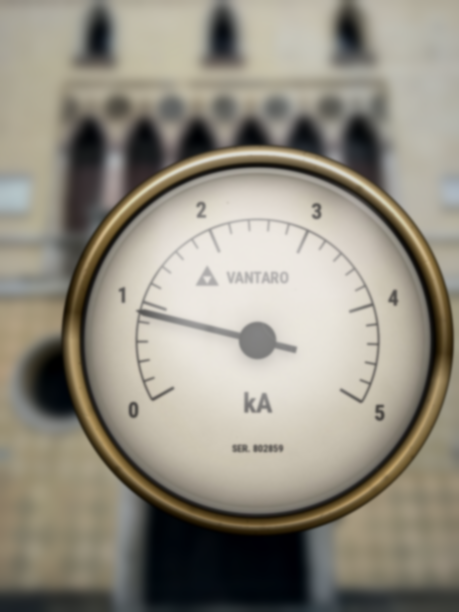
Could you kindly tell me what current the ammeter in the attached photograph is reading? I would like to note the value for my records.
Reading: 0.9 kA
